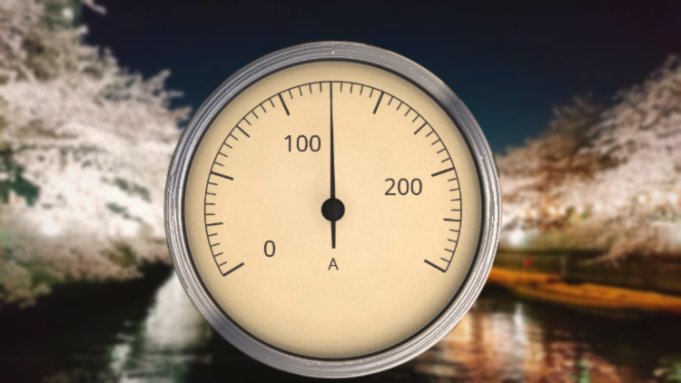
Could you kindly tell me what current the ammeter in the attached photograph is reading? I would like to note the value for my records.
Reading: 125 A
